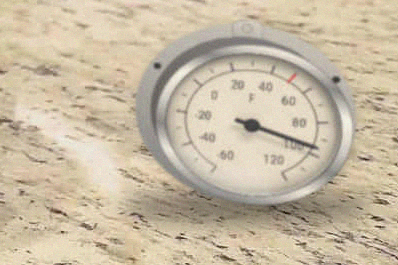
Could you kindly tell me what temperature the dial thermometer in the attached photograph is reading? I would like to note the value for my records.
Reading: 95 °F
